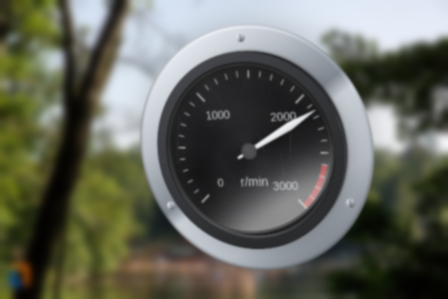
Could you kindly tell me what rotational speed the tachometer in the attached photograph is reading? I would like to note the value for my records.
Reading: 2150 rpm
